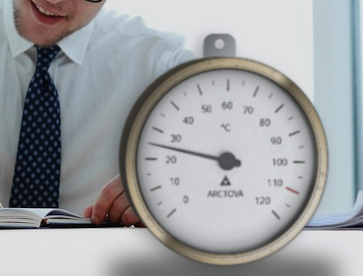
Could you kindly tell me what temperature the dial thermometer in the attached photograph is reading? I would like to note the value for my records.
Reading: 25 °C
